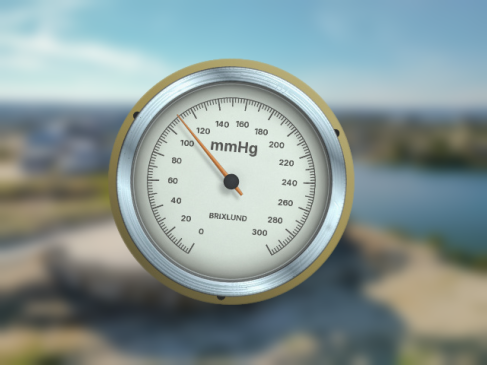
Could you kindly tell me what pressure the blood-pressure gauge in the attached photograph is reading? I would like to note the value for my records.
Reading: 110 mmHg
